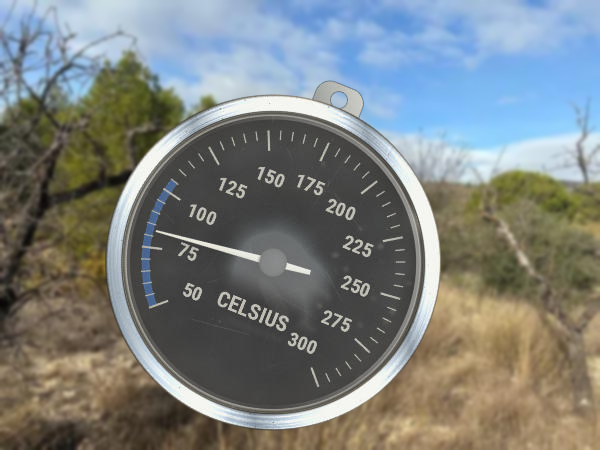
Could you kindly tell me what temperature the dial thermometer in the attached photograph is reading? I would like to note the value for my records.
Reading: 82.5 °C
